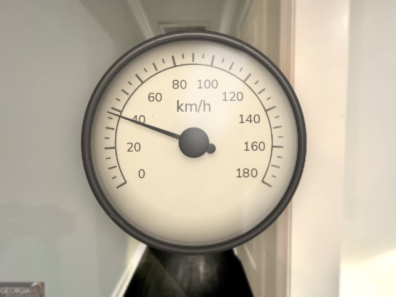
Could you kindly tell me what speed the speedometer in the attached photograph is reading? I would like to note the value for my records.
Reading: 37.5 km/h
